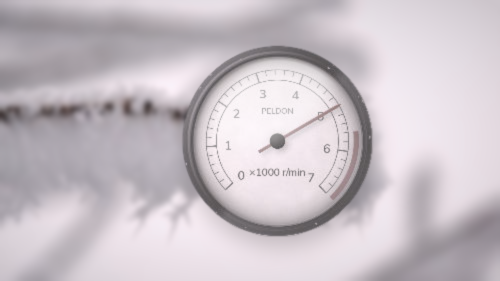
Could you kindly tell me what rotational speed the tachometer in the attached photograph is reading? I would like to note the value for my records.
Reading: 5000 rpm
